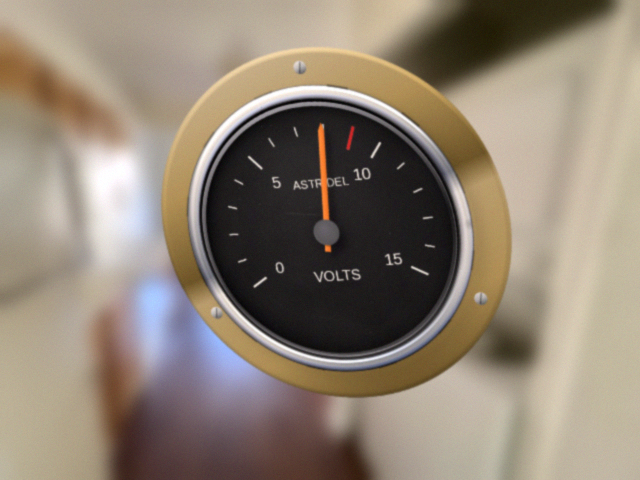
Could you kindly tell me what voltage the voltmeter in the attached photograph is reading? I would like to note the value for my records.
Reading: 8 V
